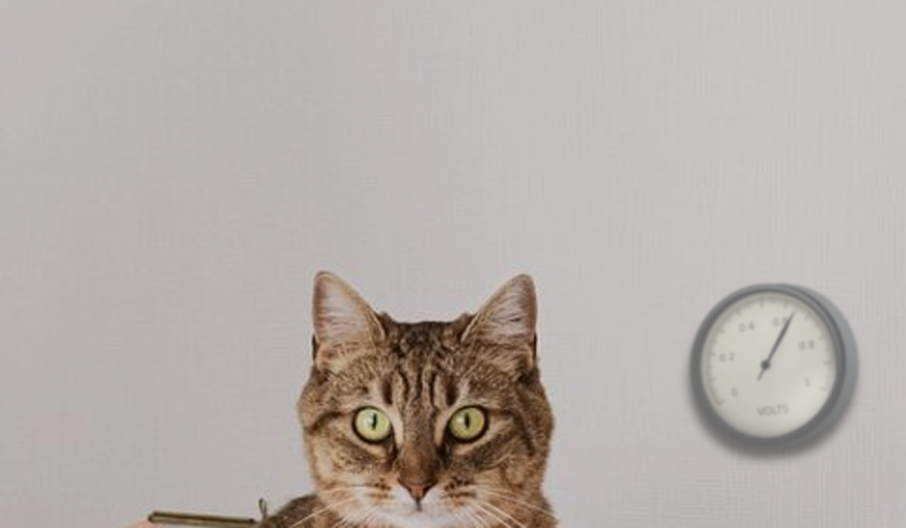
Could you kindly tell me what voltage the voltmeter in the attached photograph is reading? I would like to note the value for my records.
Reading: 0.65 V
